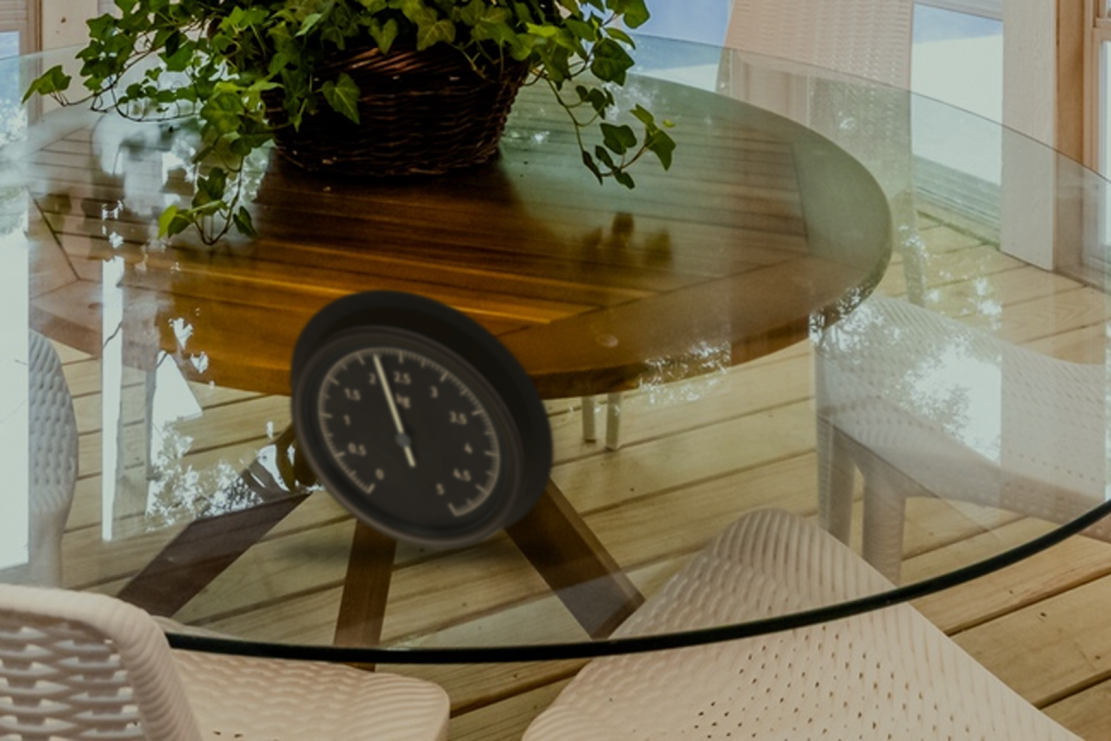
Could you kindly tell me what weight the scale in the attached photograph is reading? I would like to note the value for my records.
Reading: 2.25 kg
